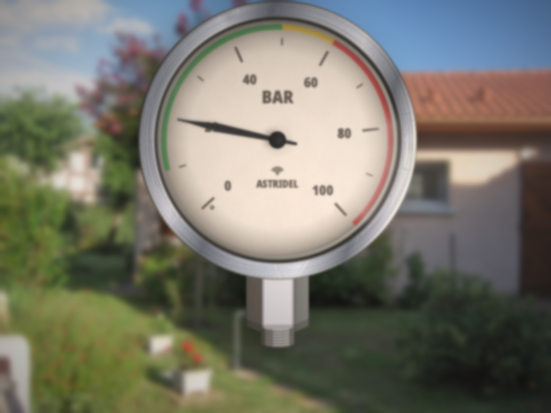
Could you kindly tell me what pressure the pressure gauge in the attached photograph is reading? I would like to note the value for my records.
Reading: 20 bar
